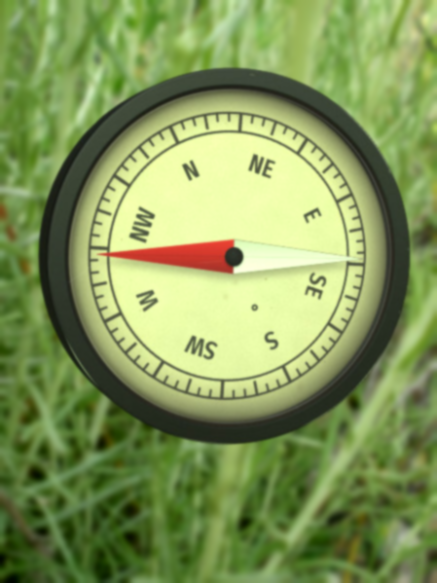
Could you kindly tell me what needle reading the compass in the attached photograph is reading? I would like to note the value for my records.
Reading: 297.5 °
